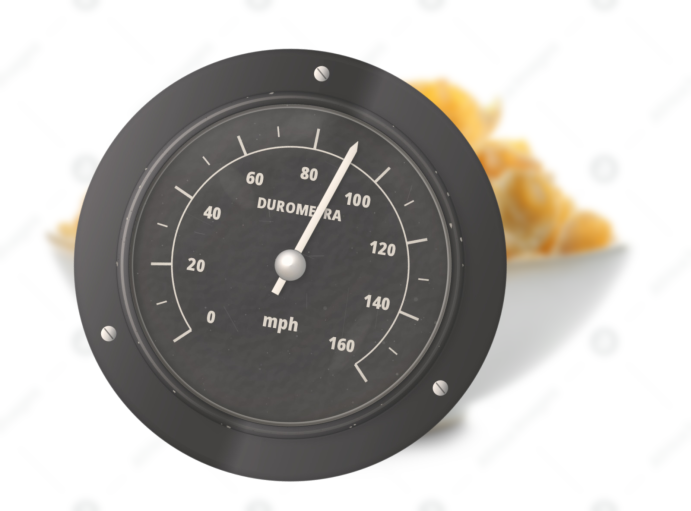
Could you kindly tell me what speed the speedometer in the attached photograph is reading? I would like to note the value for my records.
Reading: 90 mph
